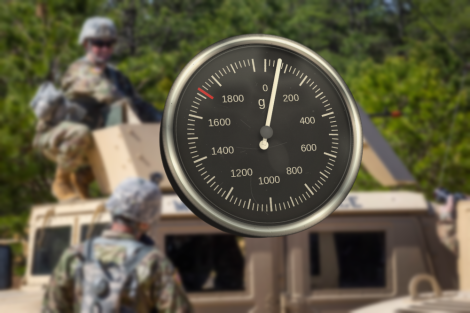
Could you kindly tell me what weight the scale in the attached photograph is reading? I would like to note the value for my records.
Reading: 60 g
